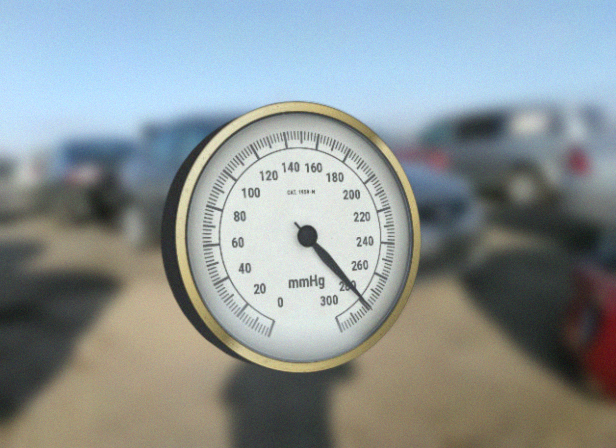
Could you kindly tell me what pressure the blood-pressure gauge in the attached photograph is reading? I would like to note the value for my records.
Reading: 280 mmHg
